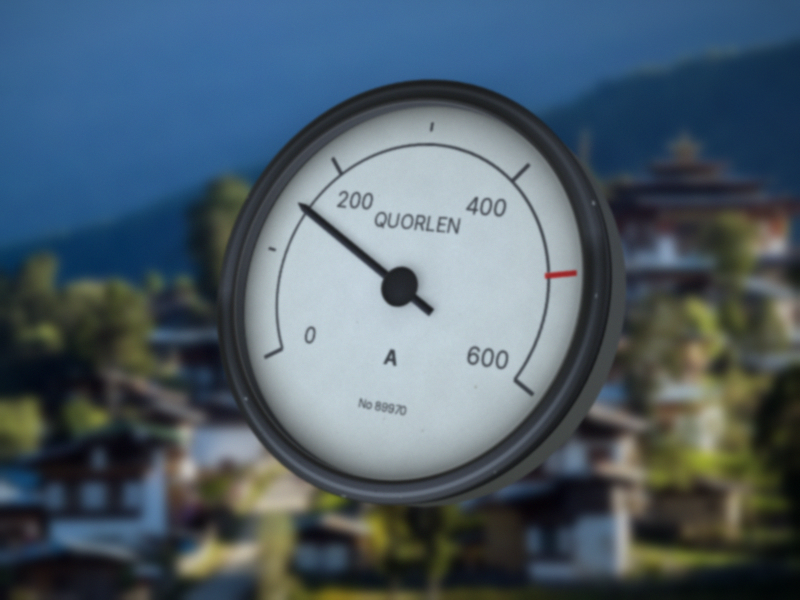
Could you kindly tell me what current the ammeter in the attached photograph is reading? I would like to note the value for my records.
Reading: 150 A
